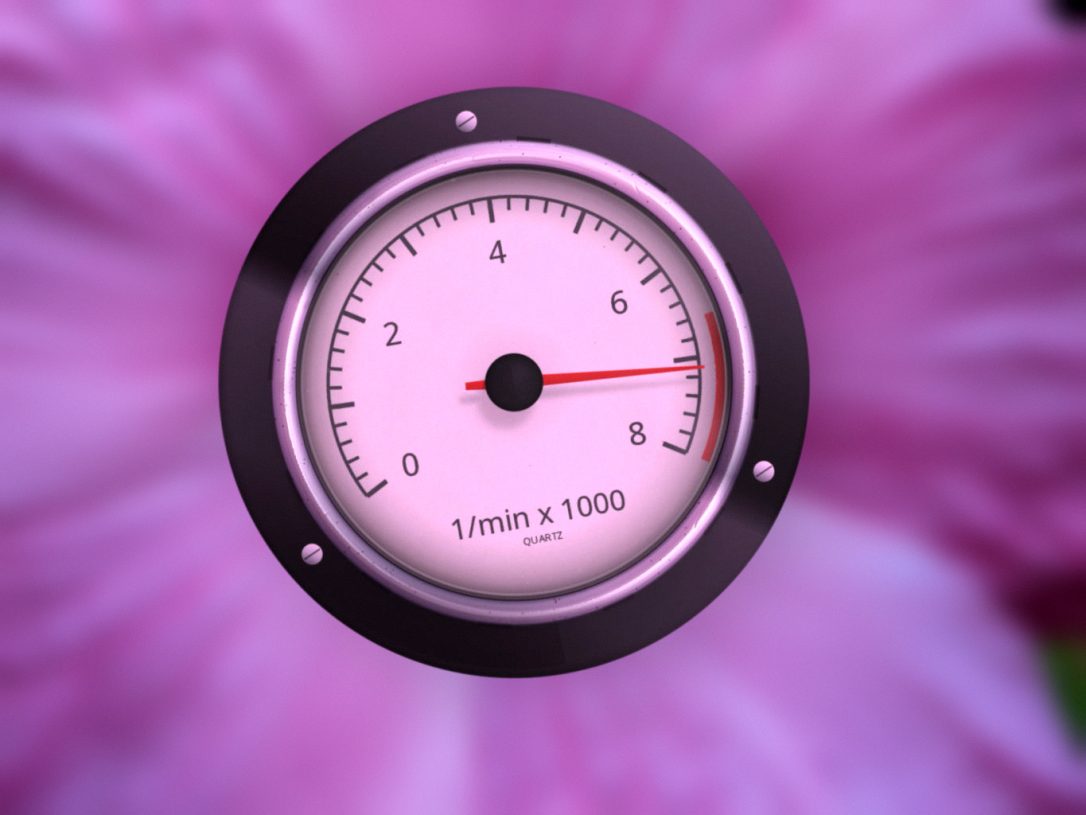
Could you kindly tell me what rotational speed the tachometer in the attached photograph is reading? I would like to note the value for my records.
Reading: 7100 rpm
